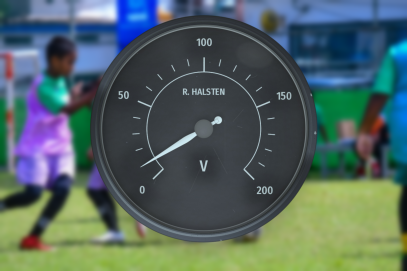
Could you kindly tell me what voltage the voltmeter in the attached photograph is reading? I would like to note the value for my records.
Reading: 10 V
